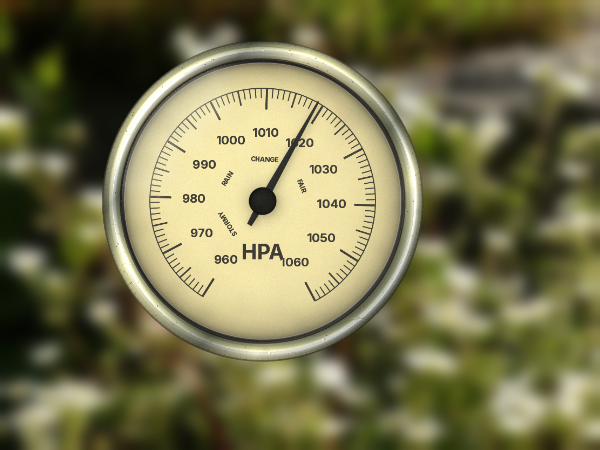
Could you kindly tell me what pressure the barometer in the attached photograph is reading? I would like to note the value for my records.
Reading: 1019 hPa
